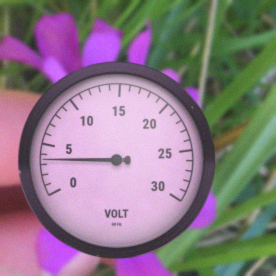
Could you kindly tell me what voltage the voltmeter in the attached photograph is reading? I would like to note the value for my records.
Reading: 3.5 V
